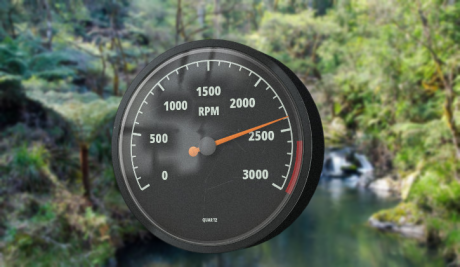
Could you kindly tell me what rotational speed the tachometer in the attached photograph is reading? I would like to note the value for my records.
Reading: 2400 rpm
